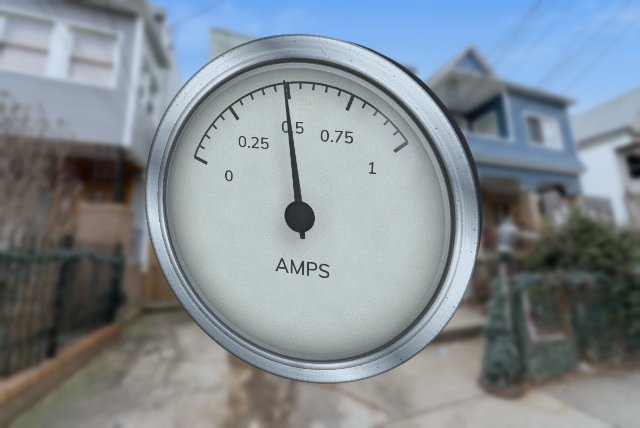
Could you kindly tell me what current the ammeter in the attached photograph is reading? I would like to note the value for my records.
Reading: 0.5 A
